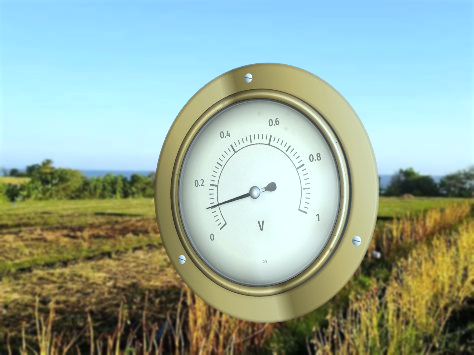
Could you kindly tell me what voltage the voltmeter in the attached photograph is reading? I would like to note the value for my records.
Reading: 0.1 V
